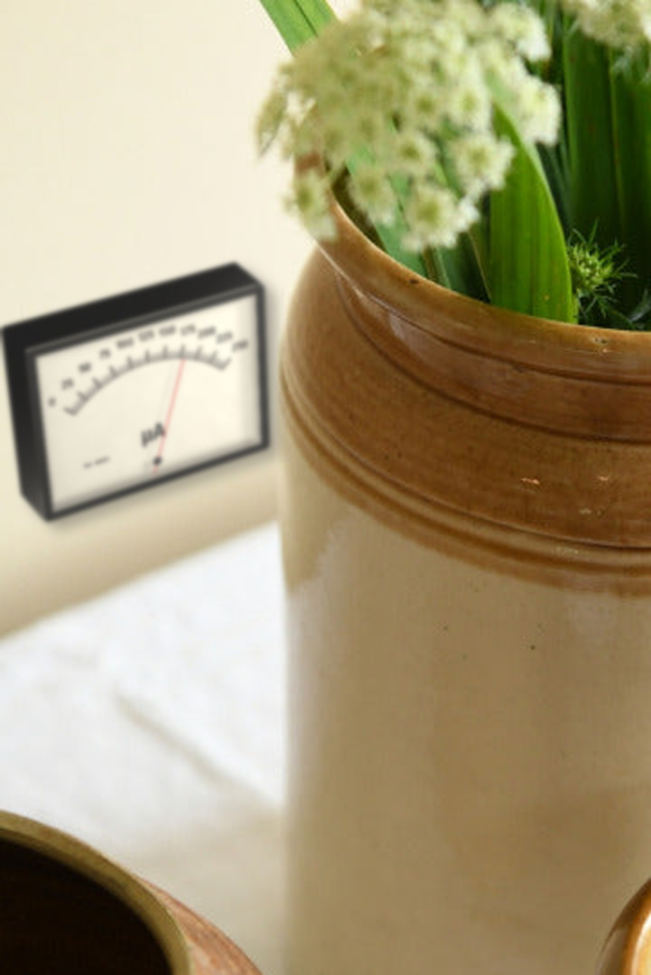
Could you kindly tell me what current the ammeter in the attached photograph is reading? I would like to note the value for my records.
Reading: 175 µA
